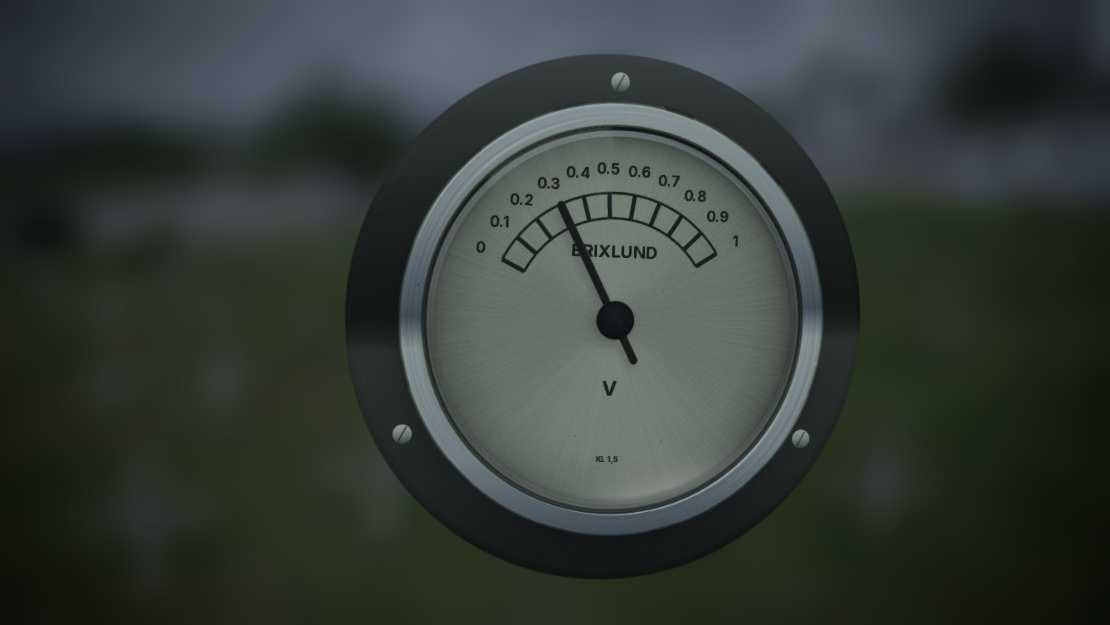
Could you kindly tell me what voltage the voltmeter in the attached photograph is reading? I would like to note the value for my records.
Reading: 0.3 V
